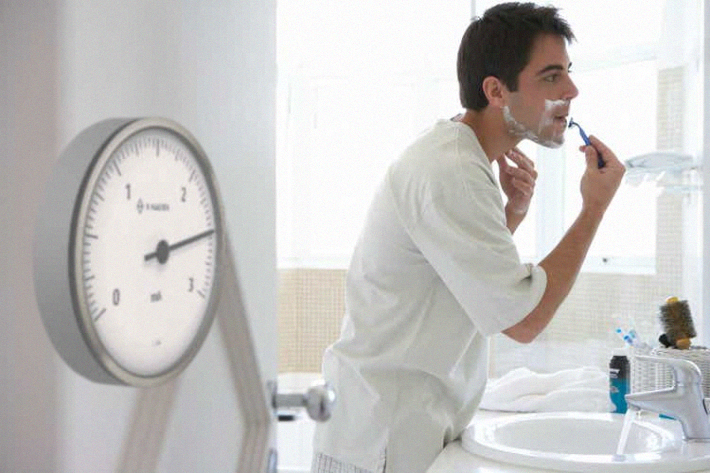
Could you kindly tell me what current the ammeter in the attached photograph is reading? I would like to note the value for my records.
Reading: 2.5 mA
